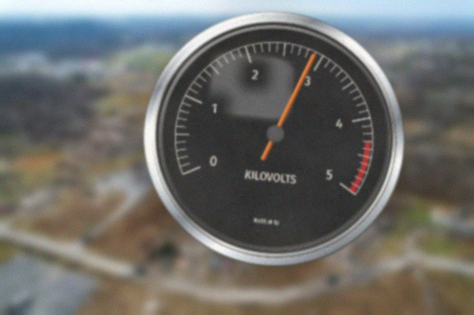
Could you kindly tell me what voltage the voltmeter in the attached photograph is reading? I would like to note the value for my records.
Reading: 2.9 kV
